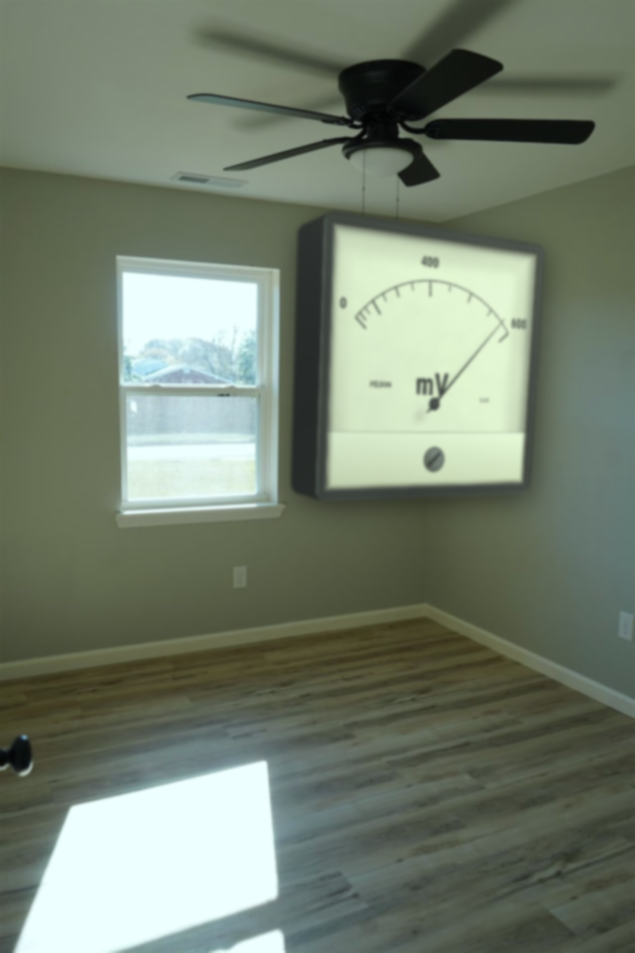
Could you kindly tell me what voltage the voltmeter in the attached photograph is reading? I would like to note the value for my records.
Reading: 575 mV
